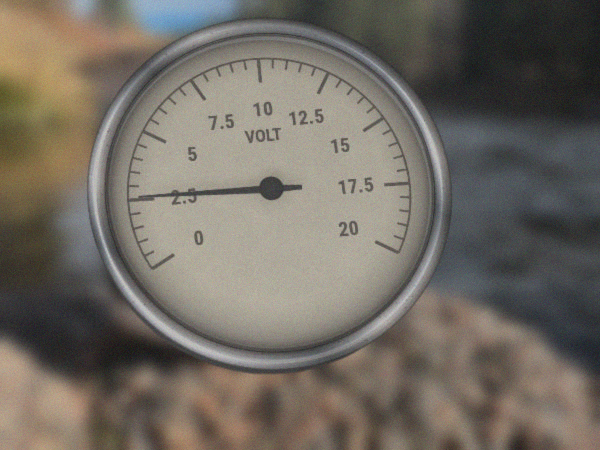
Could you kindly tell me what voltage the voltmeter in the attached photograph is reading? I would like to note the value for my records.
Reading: 2.5 V
